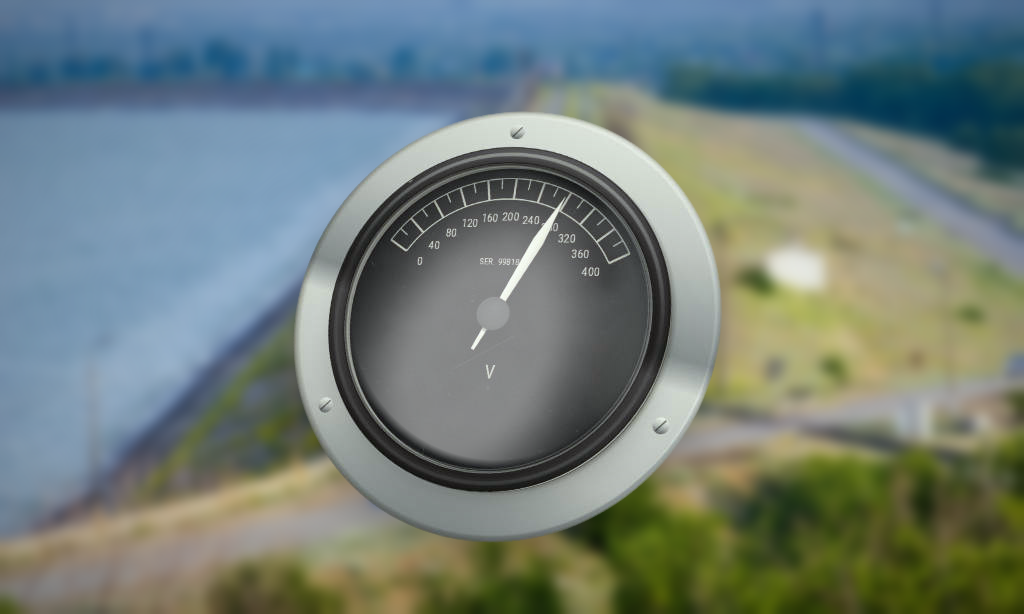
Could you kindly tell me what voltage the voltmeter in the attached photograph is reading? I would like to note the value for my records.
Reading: 280 V
